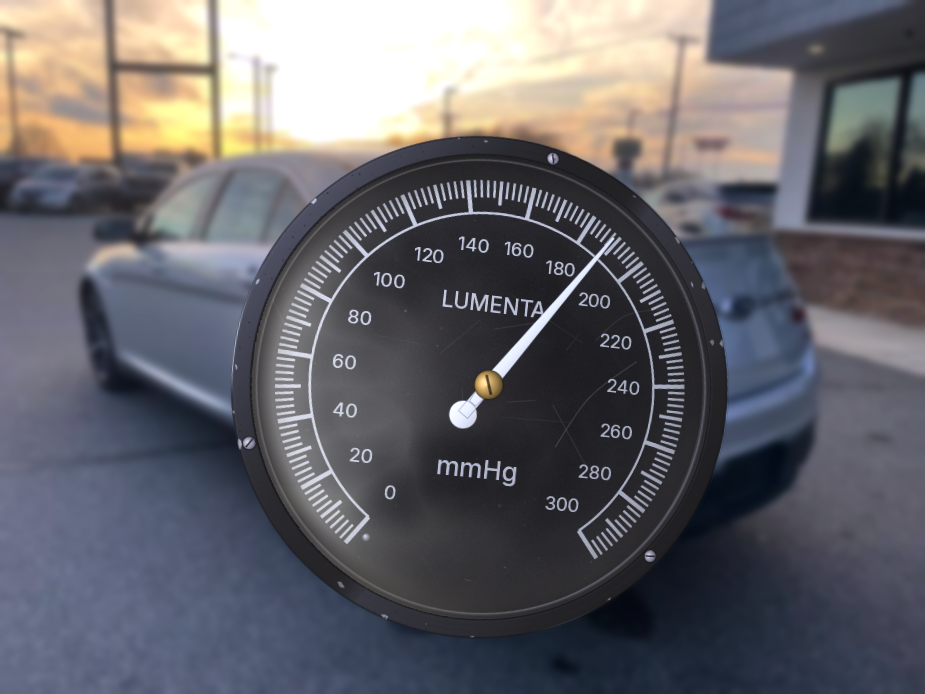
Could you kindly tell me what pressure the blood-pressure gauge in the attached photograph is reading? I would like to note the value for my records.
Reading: 188 mmHg
